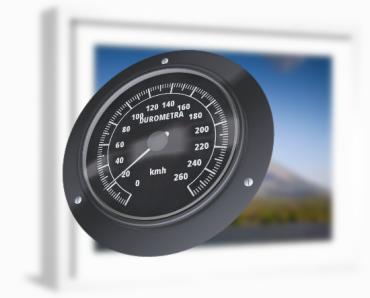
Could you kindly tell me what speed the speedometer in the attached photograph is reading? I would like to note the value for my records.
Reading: 20 km/h
